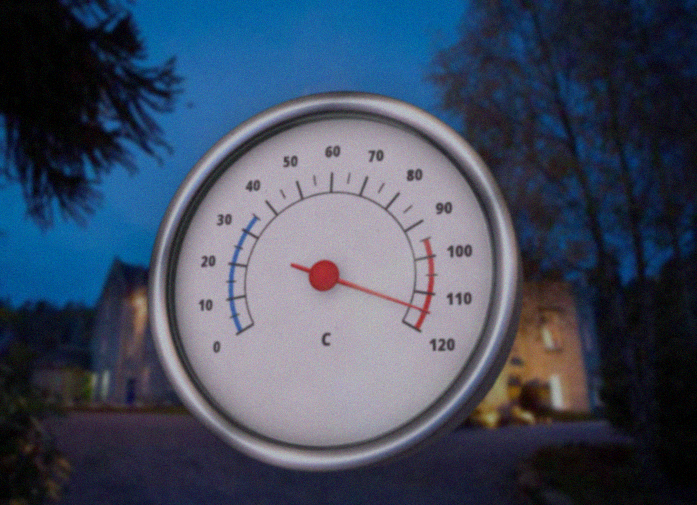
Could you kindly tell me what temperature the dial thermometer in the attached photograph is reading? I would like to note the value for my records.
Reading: 115 °C
